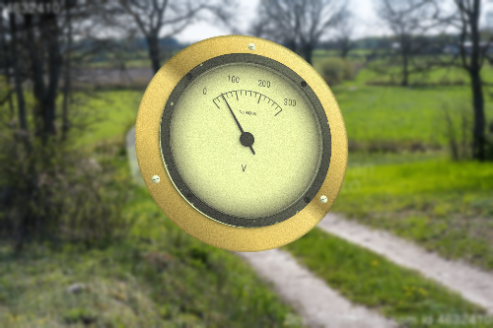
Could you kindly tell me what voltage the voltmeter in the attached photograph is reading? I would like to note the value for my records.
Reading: 40 V
